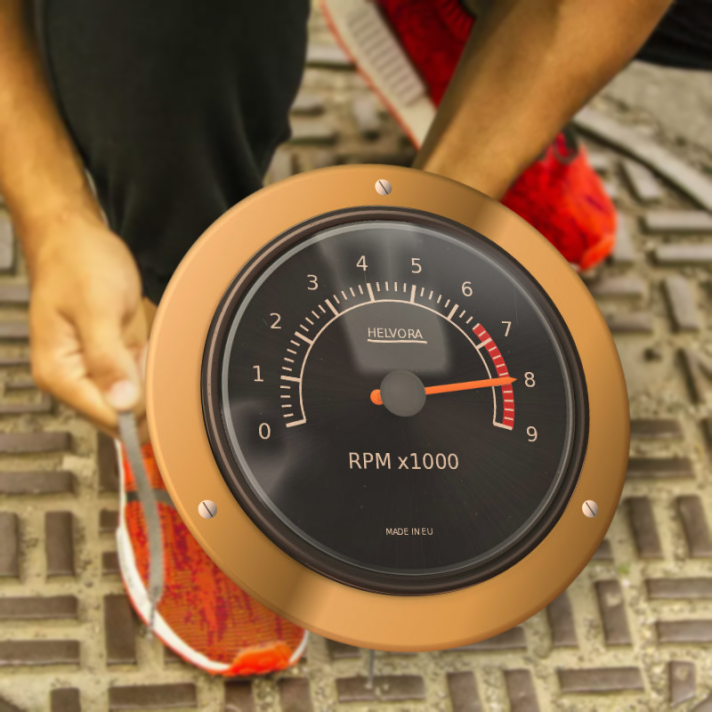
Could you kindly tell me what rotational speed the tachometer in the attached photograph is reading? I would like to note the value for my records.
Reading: 8000 rpm
